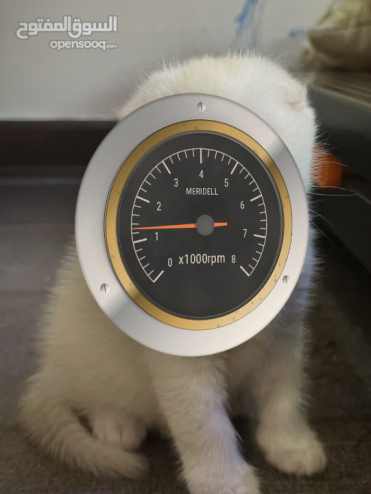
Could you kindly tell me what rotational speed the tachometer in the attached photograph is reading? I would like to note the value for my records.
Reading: 1300 rpm
